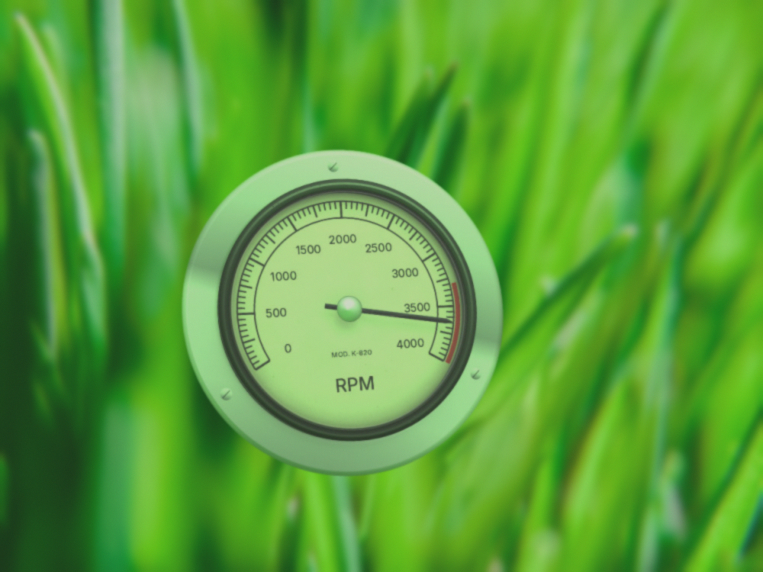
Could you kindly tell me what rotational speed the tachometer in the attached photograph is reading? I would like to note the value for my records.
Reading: 3650 rpm
